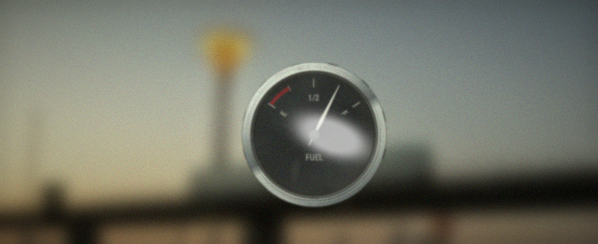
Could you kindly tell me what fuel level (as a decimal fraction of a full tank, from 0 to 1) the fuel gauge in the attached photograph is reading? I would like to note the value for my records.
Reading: 0.75
